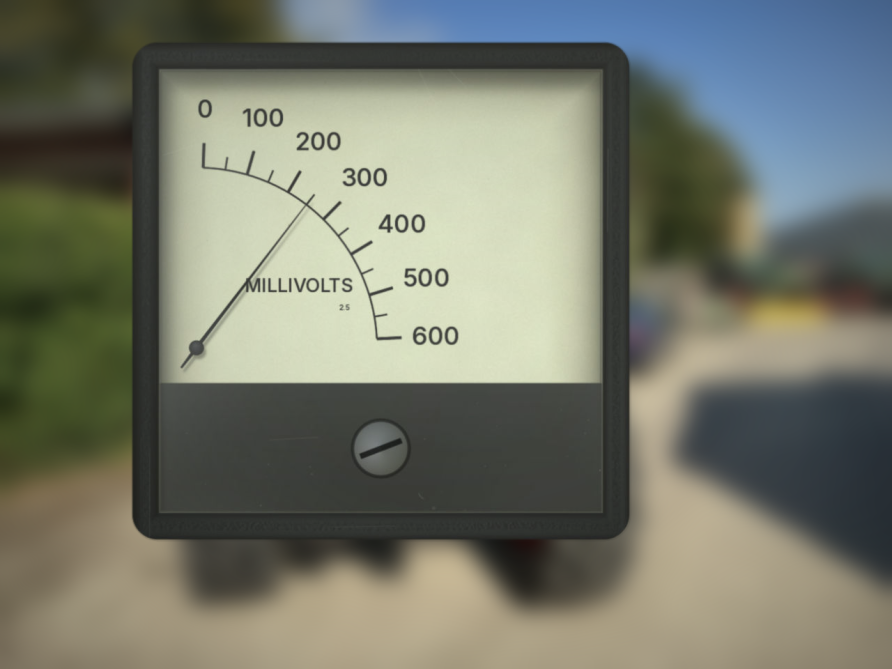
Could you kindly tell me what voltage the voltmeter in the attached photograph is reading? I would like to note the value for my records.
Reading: 250 mV
